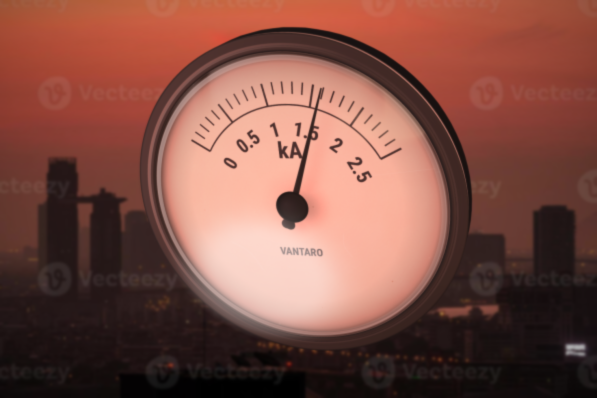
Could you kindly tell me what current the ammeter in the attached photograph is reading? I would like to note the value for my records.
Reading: 1.6 kA
